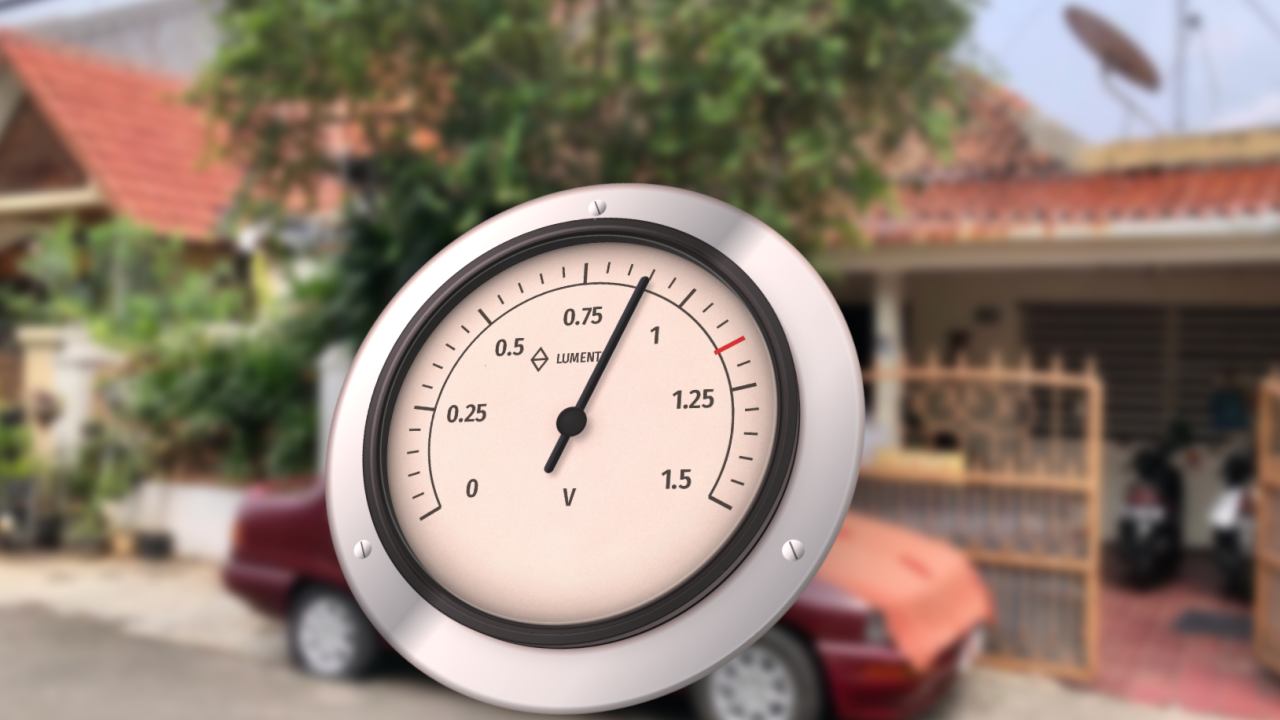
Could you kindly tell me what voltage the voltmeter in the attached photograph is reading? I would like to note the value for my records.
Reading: 0.9 V
